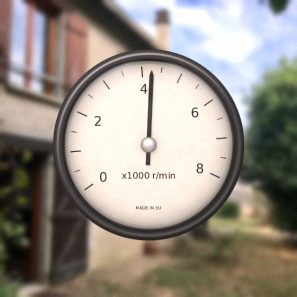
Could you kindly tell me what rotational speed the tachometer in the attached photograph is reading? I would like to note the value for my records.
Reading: 4250 rpm
